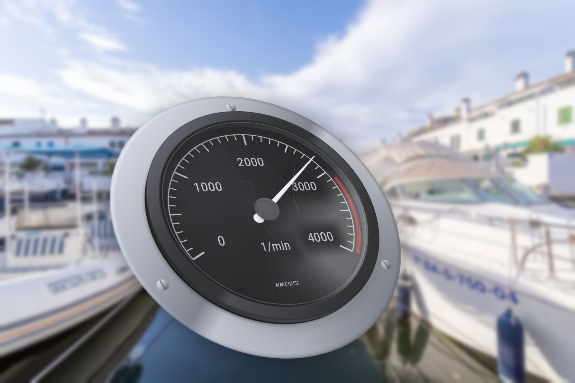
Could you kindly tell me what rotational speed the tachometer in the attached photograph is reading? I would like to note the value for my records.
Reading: 2800 rpm
